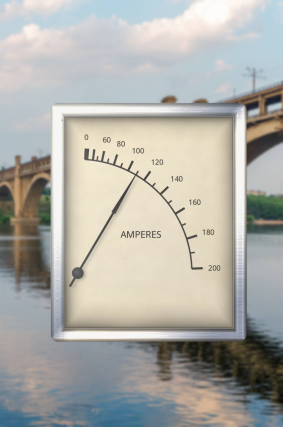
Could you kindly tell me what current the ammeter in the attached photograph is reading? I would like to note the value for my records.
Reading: 110 A
